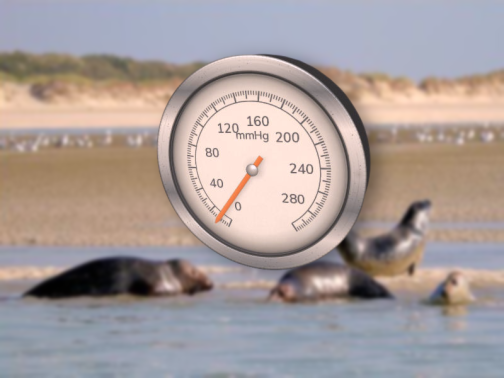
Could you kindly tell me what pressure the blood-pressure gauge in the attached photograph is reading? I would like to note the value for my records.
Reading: 10 mmHg
